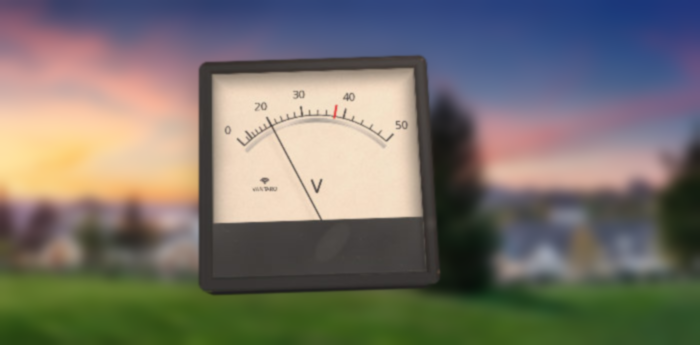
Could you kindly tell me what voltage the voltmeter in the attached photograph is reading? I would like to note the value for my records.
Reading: 20 V
